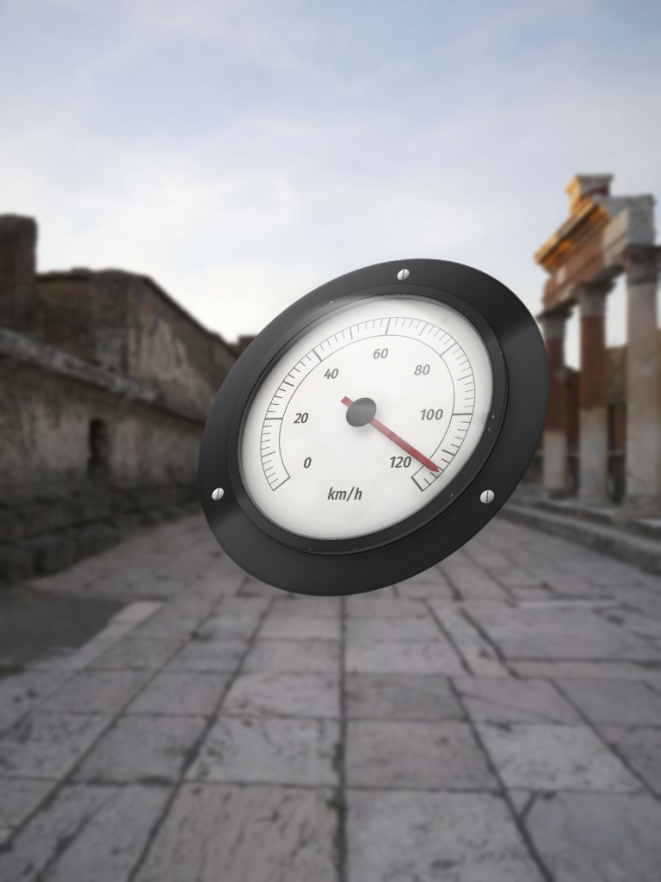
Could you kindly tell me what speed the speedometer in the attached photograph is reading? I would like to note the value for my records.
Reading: 115 km/h
